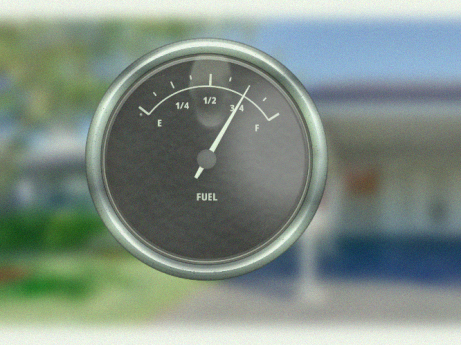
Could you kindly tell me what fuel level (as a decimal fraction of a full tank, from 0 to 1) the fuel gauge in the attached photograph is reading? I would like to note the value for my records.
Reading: 0.75
